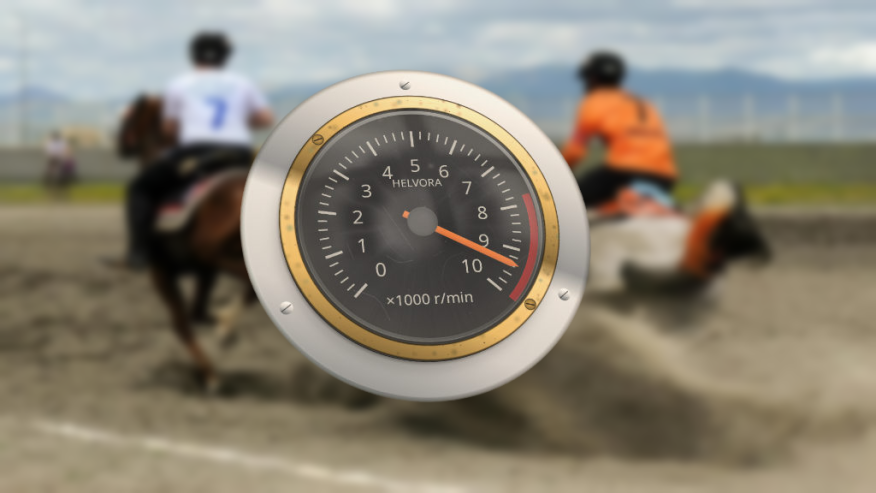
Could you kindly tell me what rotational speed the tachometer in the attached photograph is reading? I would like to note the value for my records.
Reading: 9400 rpm
